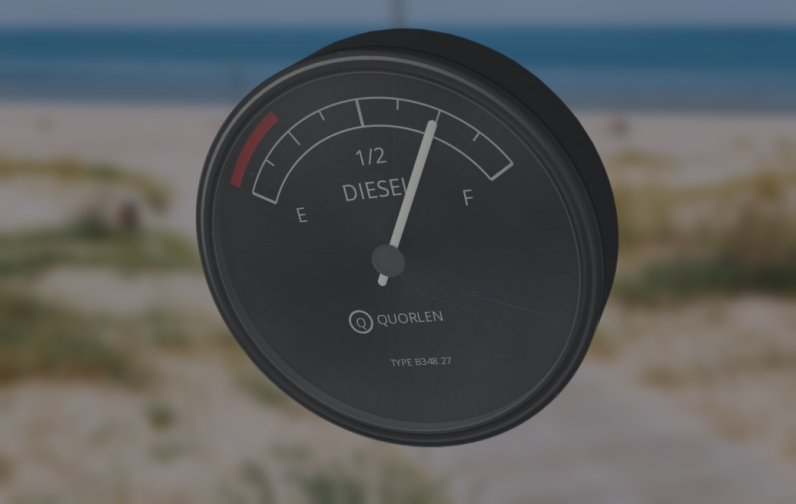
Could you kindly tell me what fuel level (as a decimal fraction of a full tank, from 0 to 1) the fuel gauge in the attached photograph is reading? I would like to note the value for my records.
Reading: 0.75
